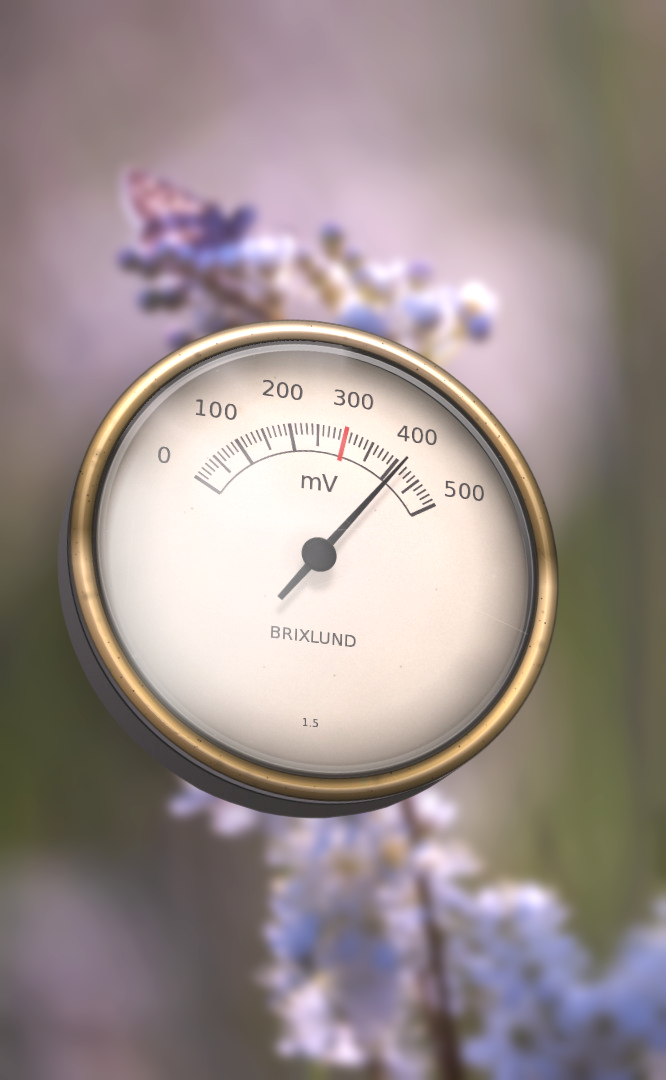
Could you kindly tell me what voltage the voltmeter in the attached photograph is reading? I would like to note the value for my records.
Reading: 410 mV
